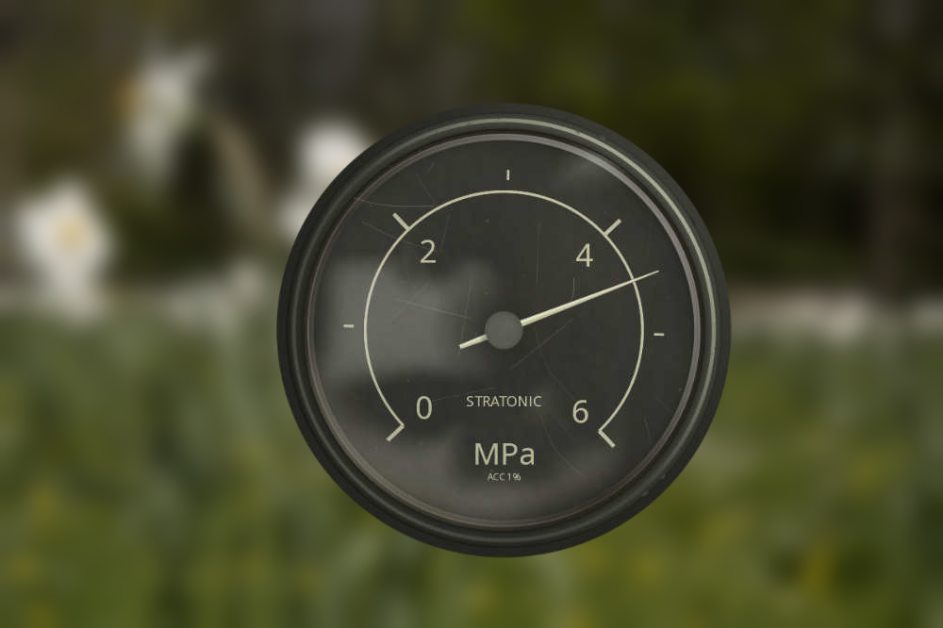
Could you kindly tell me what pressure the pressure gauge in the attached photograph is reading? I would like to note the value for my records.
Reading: 4.5 MPa
